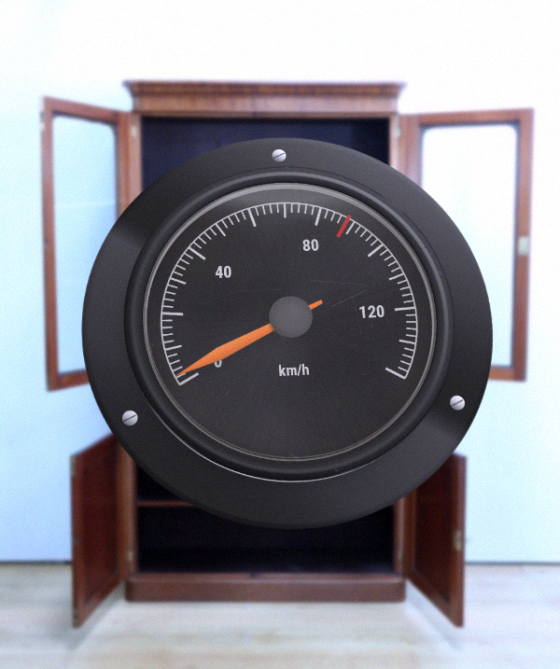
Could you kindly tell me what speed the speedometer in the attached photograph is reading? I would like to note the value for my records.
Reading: 2 km/h
